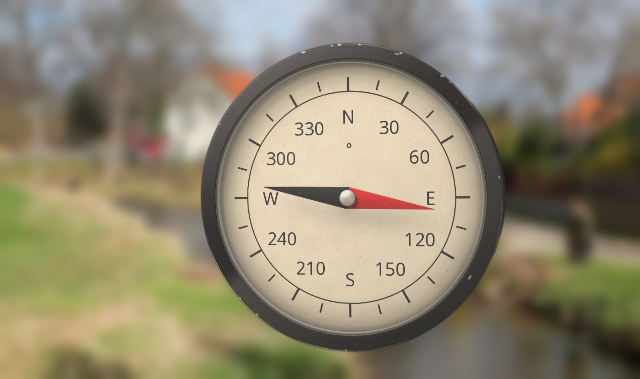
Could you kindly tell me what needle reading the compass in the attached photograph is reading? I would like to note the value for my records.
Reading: 97.5 °
